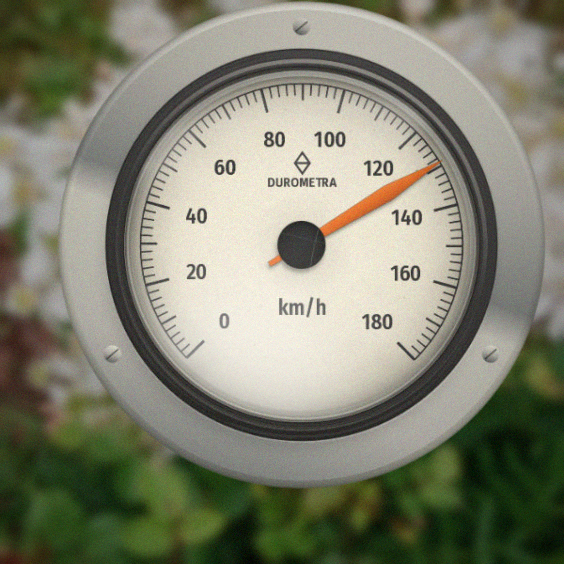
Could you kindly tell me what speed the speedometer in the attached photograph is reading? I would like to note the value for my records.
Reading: 129 km/h
